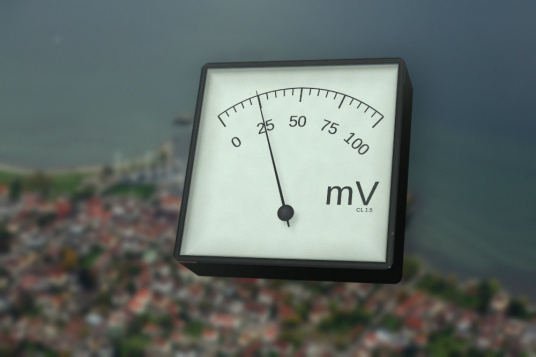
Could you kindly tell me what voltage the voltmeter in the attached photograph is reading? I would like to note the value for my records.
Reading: 25 mV
